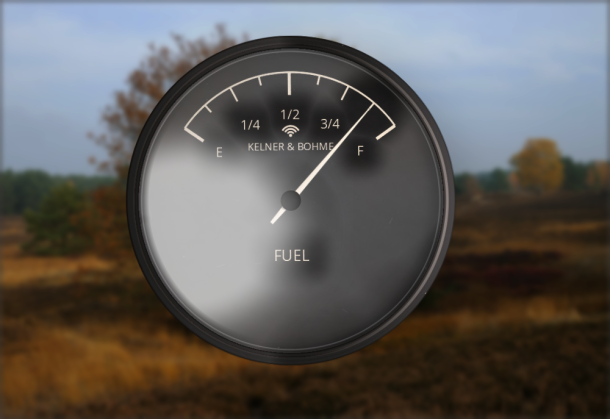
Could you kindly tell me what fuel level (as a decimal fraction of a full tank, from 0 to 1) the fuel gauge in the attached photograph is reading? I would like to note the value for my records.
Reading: 0.875
